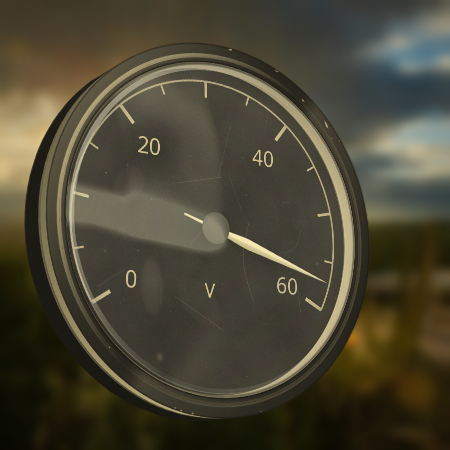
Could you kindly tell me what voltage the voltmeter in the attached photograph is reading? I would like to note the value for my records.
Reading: 57.5 V
